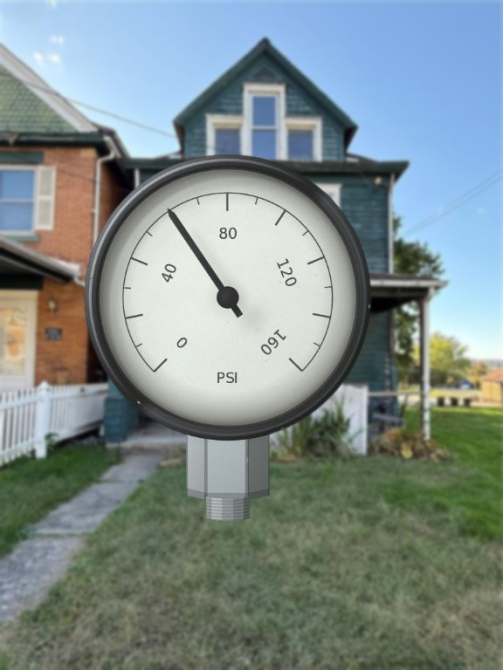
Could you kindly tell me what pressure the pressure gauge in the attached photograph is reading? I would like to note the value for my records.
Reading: 60 psi
